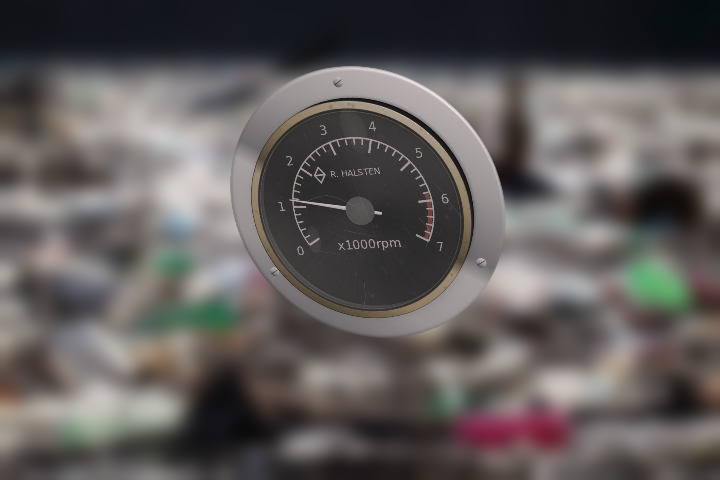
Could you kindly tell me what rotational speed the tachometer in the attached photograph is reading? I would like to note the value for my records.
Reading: 1200 rpm
